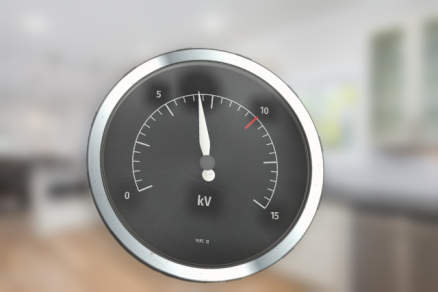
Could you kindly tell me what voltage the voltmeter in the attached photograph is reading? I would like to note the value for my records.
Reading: 6.75 kV
